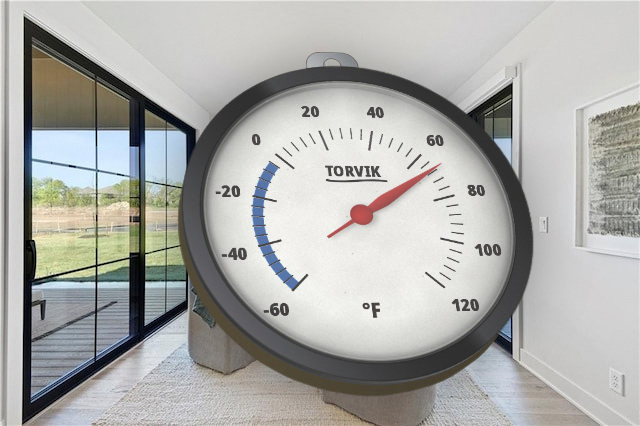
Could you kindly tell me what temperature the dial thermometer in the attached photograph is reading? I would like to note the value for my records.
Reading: 68 °F
